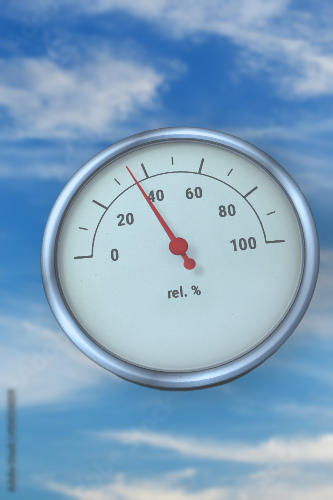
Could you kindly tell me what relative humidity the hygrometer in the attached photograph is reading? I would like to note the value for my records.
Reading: 35 %
